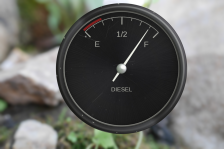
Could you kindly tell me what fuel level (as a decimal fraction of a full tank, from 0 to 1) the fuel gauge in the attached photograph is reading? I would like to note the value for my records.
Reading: 0.875
